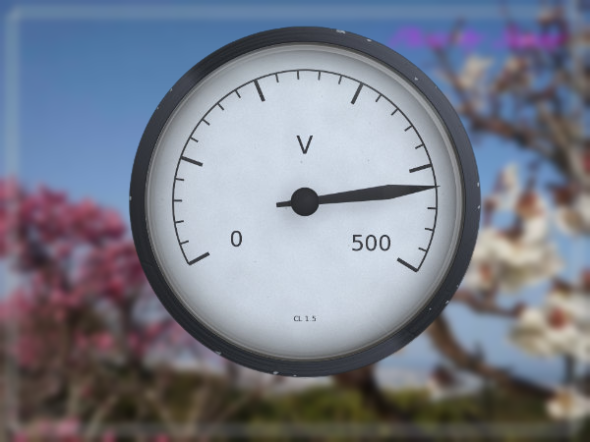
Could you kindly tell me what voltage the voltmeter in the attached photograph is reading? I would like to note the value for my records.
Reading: 420 V
